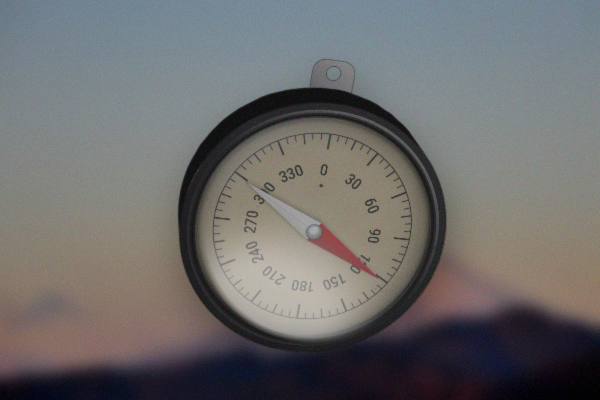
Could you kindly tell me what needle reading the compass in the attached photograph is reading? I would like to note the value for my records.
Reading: 120 °
